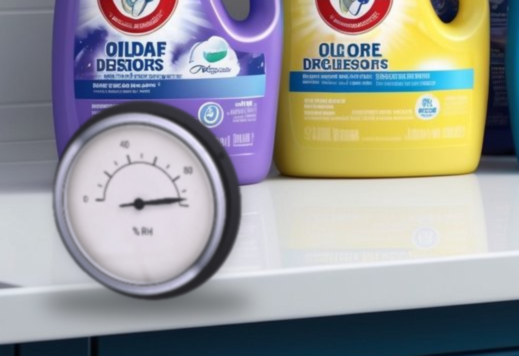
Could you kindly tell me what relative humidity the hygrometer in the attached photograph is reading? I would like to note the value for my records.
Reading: 95 %
